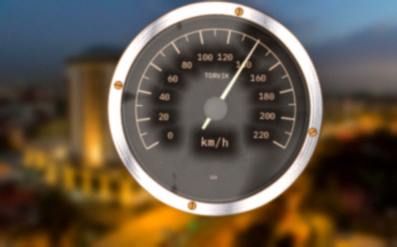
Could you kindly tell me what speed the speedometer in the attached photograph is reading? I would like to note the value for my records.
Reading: 140 km/h
